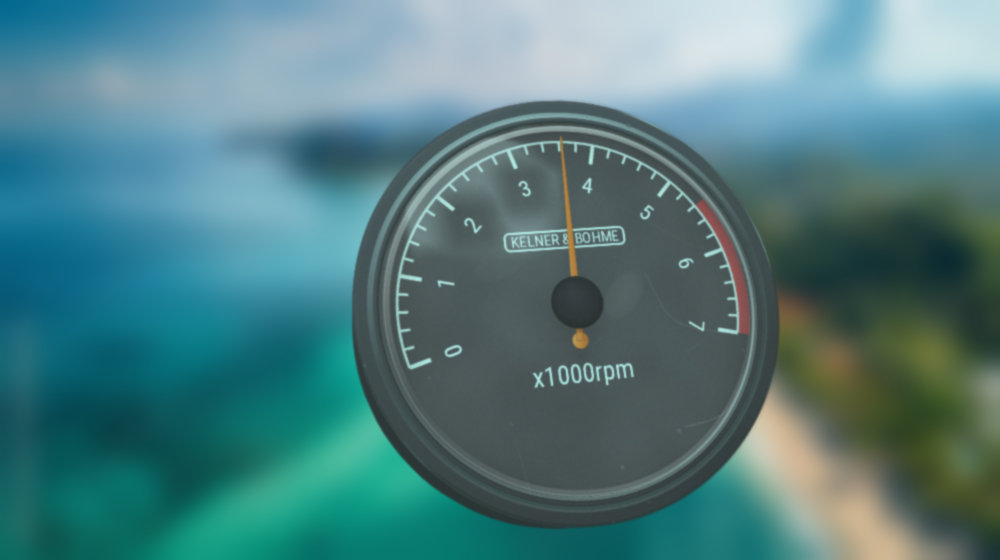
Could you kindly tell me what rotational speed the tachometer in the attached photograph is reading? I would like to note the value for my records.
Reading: 3600 rpm
